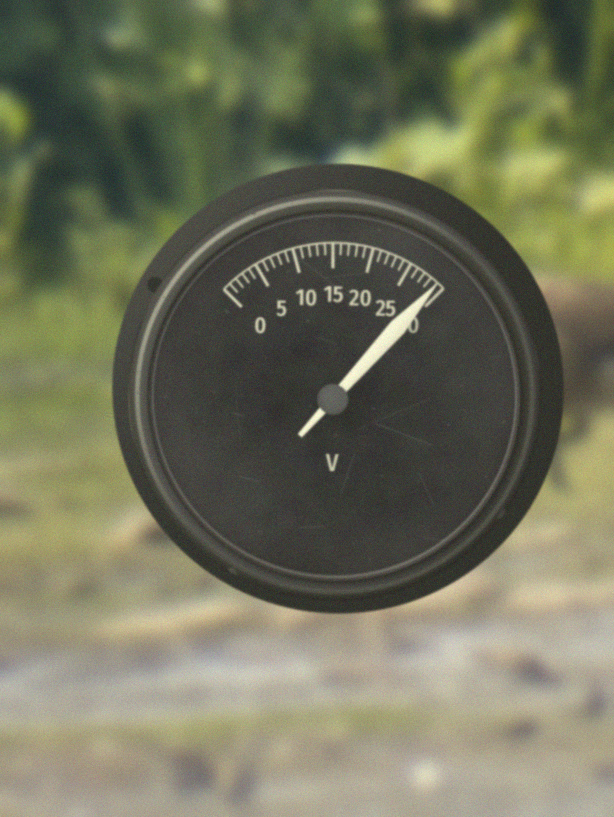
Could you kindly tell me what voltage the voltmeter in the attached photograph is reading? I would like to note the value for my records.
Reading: 29 V
